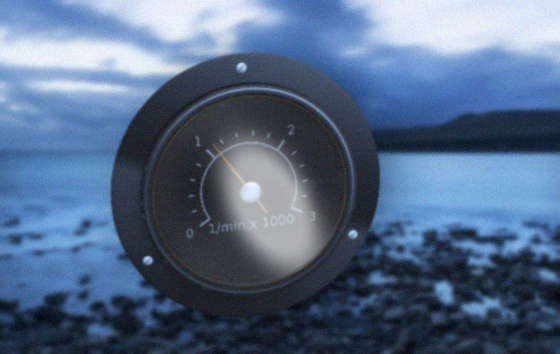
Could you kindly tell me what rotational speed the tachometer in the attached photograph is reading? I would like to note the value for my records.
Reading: 1100 rpm
